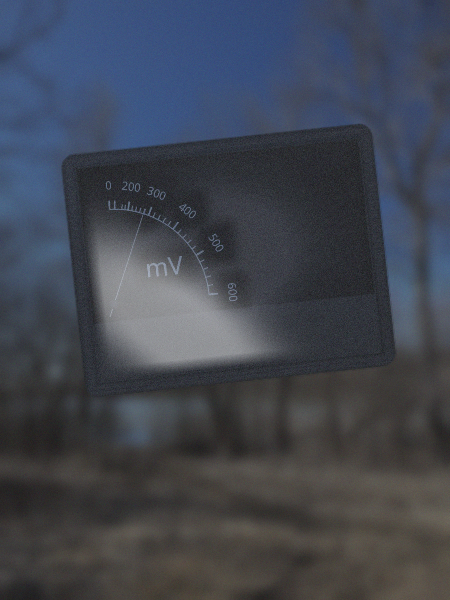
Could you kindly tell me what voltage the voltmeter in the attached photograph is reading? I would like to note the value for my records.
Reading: 280 mV
